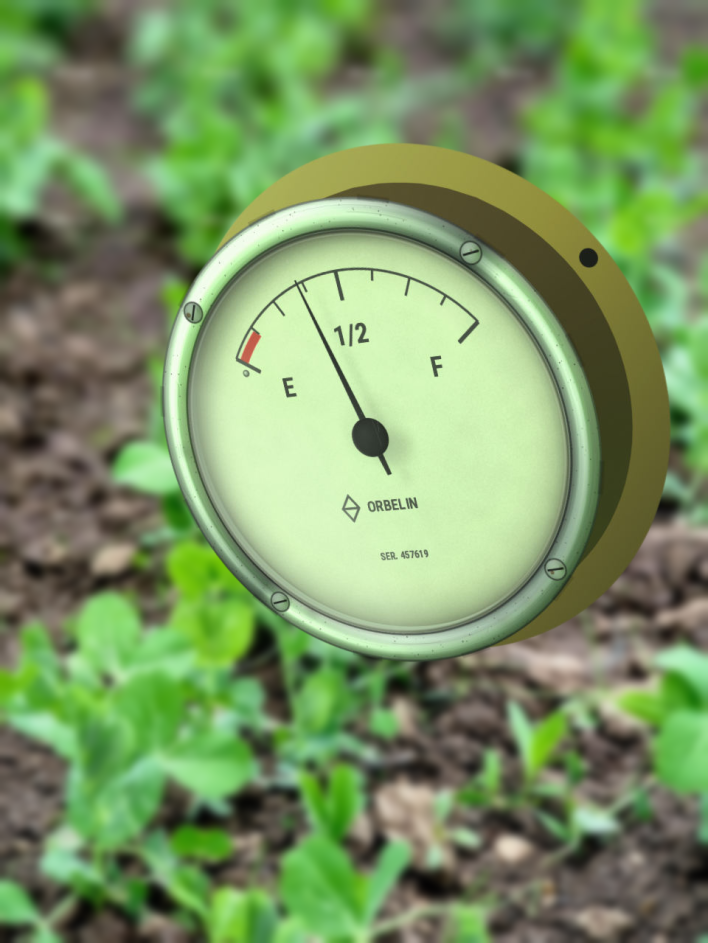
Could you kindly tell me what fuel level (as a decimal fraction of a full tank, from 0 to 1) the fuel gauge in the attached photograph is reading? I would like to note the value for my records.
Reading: 0.375
